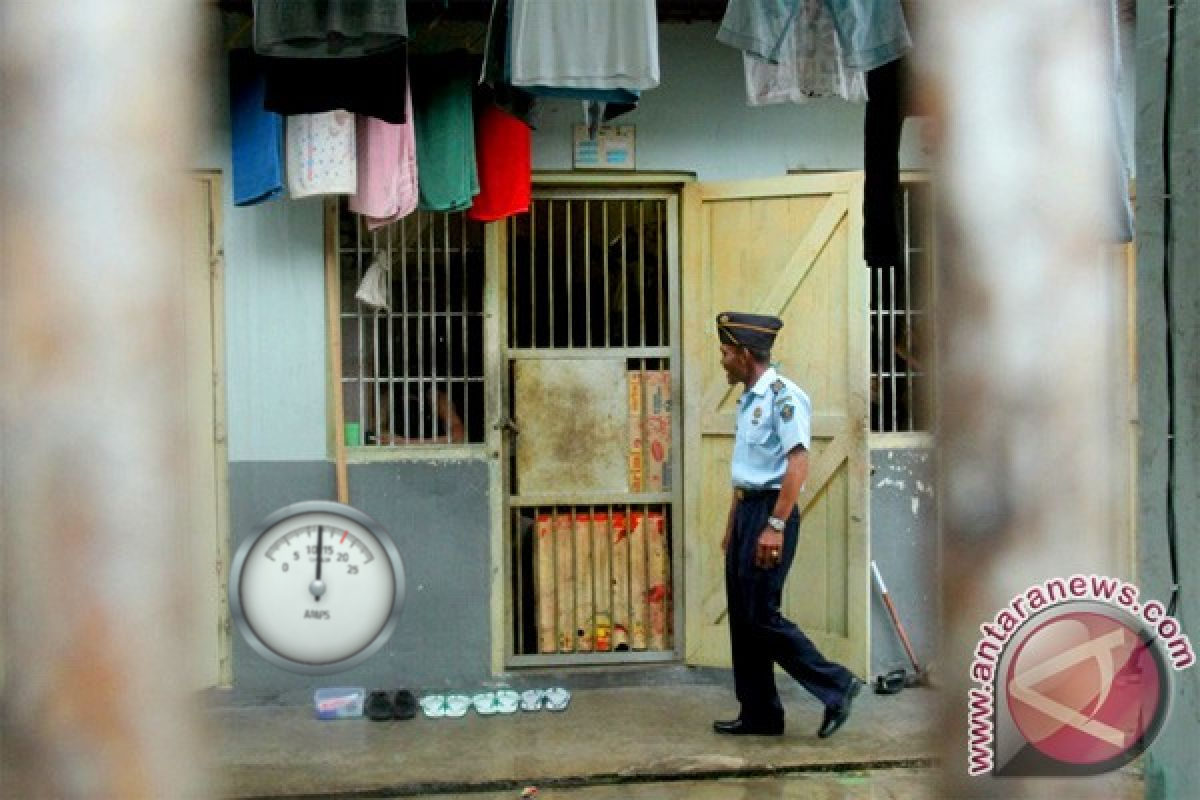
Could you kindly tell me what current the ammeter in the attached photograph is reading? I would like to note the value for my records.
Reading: 12.5 A
